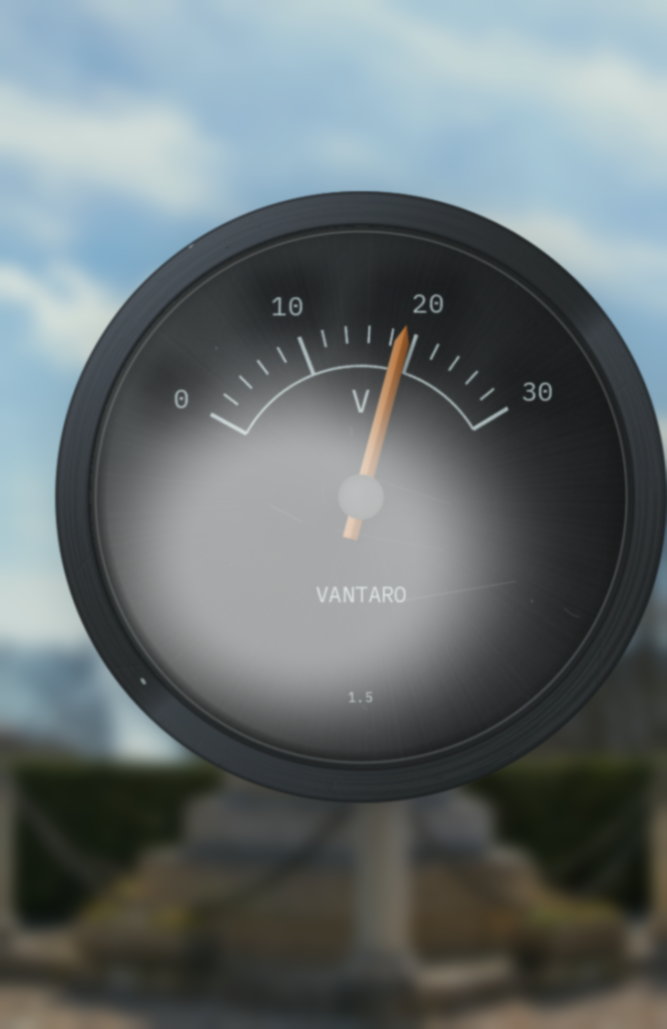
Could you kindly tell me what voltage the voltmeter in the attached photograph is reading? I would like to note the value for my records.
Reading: 19 V
